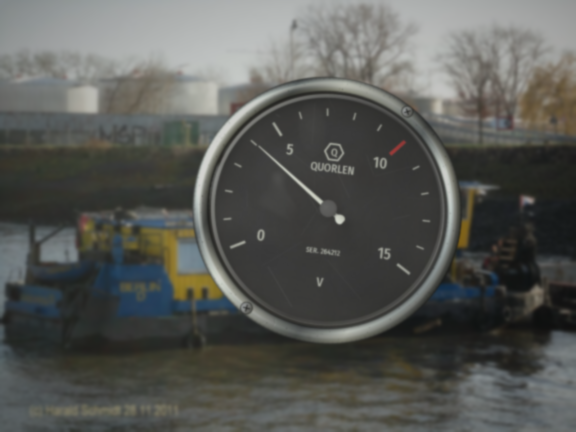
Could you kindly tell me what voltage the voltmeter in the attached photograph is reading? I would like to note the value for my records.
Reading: 4 V
